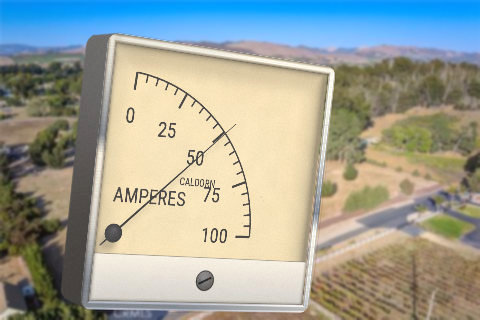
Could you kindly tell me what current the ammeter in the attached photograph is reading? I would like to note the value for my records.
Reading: 50 A
